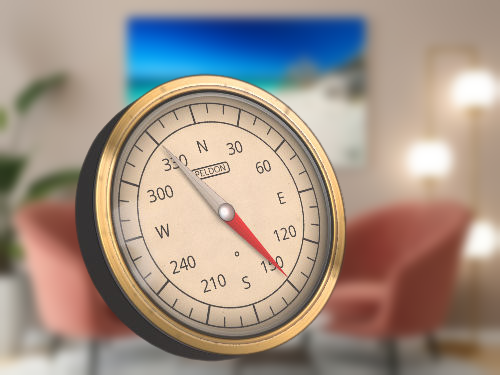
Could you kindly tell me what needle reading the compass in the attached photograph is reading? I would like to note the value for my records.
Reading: 150 °
